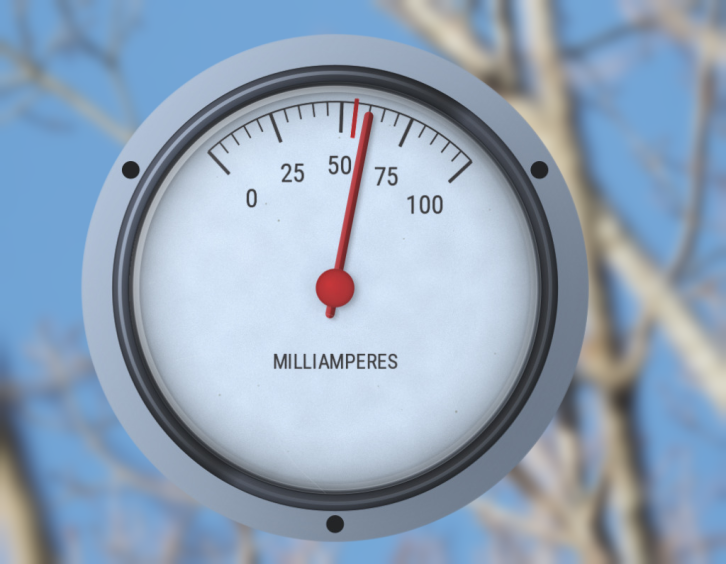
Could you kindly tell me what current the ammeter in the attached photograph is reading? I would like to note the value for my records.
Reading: 60 mA
